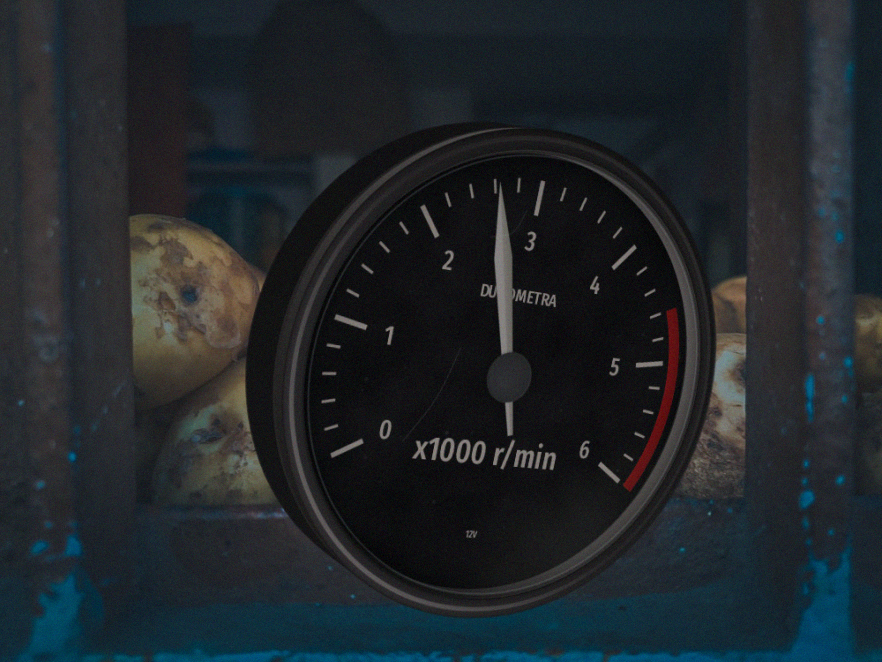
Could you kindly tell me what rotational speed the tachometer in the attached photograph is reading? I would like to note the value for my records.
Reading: 2600 rpm
